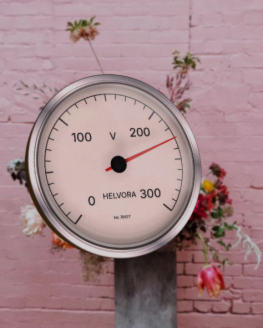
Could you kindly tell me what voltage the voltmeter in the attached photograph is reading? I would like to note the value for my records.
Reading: 230 V
